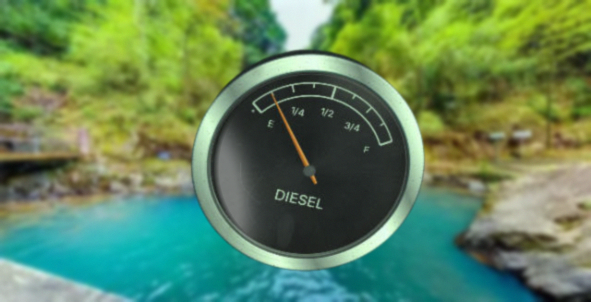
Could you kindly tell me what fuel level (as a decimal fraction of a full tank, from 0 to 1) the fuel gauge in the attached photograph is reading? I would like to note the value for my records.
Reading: 0.125
